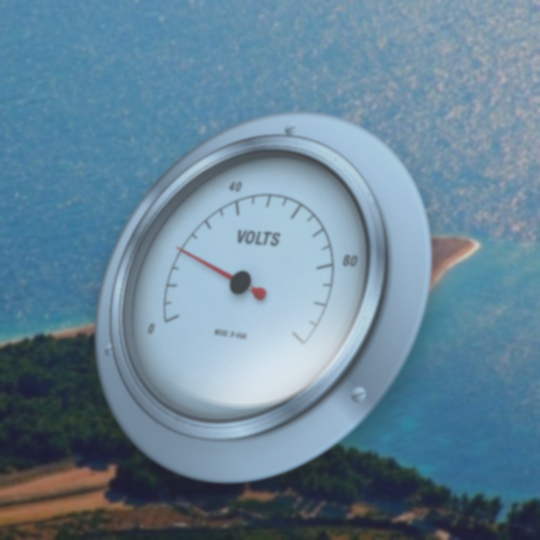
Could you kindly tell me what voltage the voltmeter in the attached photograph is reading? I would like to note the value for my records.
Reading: 20 V
